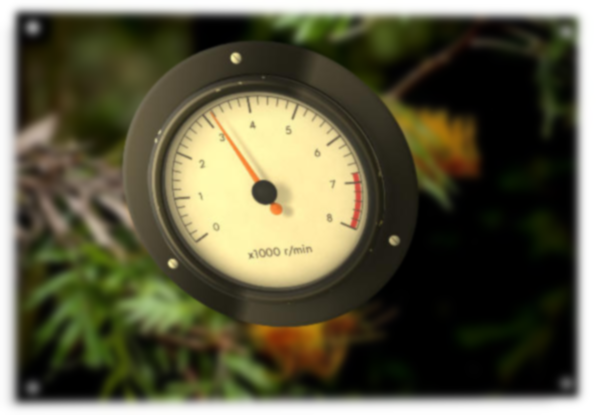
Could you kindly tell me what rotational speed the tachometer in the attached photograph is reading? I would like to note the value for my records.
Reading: 3200 rpm
